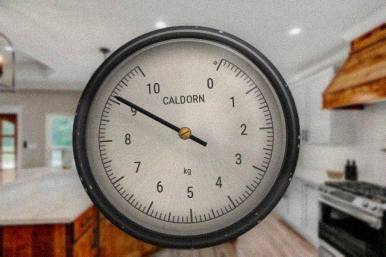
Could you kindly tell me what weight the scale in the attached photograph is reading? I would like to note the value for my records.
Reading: 9.1 kg
